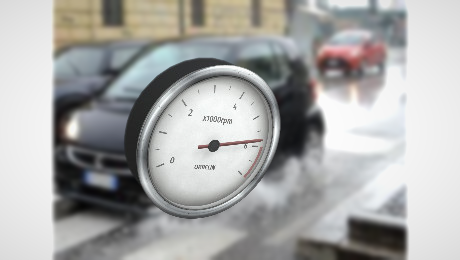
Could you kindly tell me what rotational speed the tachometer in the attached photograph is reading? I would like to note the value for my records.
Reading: 5750 rpm
